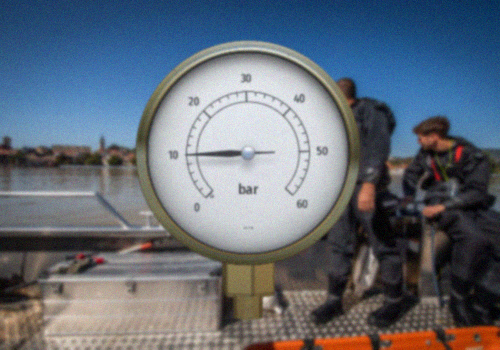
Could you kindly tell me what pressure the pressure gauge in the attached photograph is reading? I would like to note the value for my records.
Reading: 10 bar
